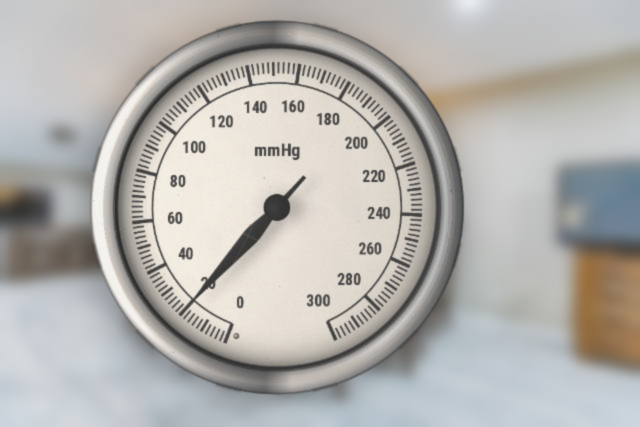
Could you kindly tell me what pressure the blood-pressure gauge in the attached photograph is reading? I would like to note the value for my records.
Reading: 20 mmHg
